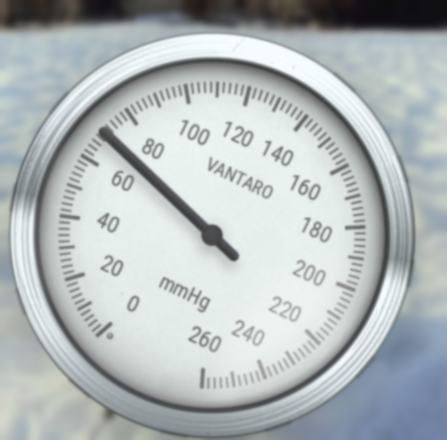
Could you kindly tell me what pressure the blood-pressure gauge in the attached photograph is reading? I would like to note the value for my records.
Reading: 70 mmHg
